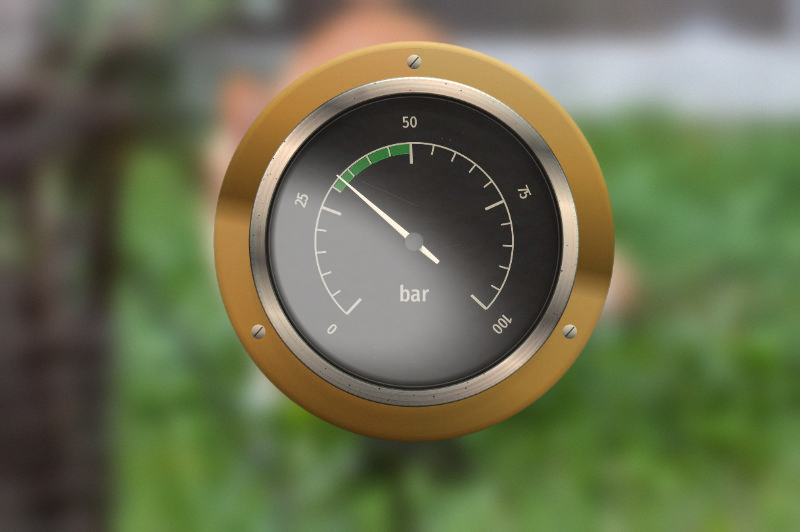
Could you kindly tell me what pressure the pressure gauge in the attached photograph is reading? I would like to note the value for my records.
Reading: 32.5 bar
